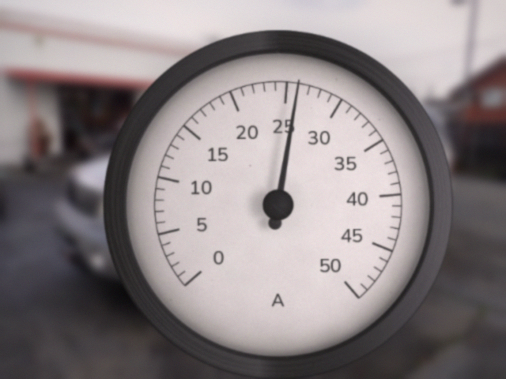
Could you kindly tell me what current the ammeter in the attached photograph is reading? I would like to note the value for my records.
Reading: 26 A
